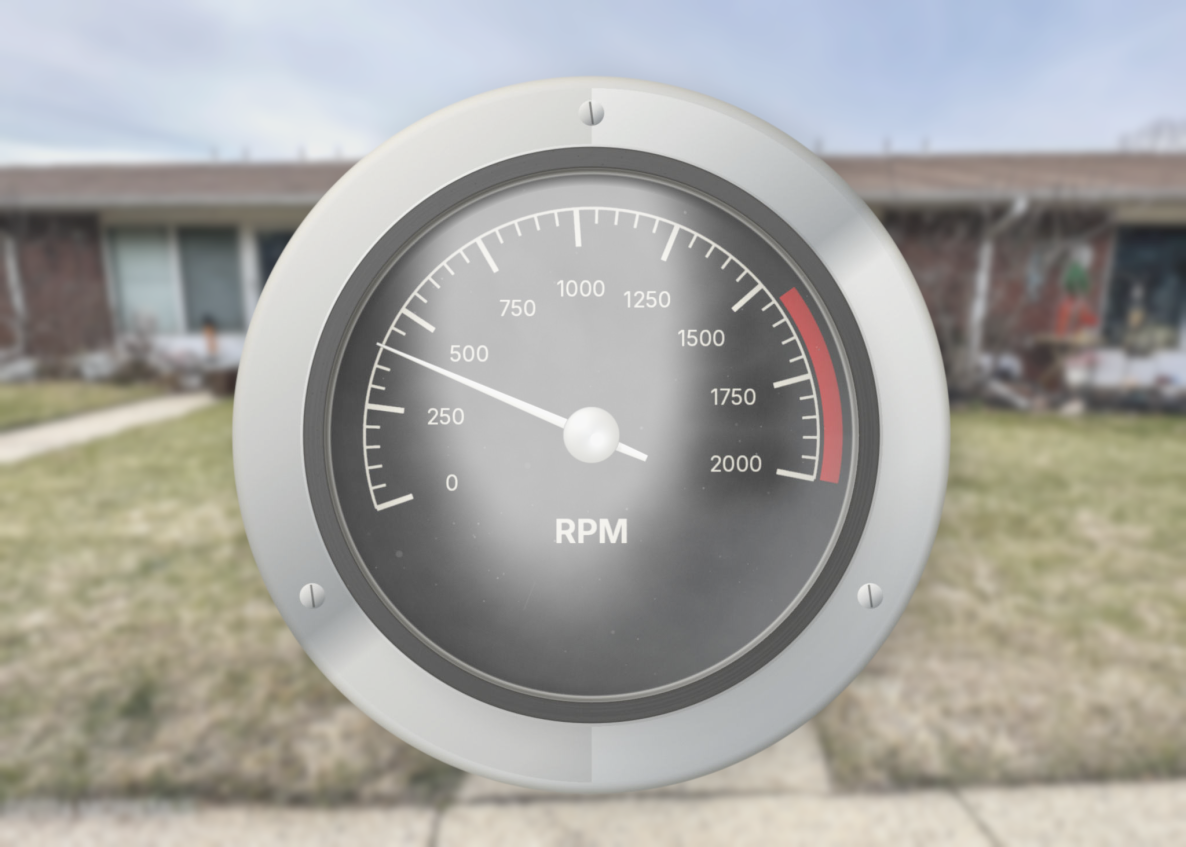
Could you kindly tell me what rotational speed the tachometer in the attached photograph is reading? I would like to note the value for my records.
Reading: 400 rpm
